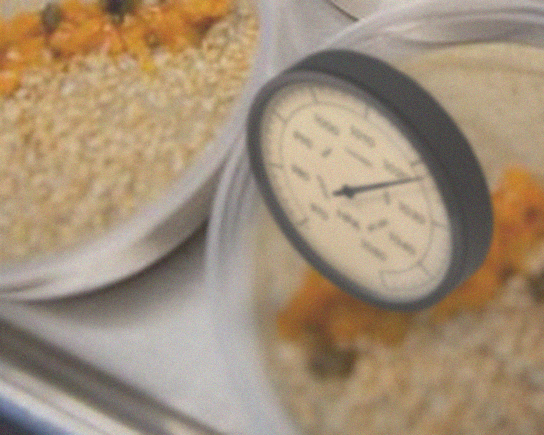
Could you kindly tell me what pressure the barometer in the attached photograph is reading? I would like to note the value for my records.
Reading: 1022 hPa
